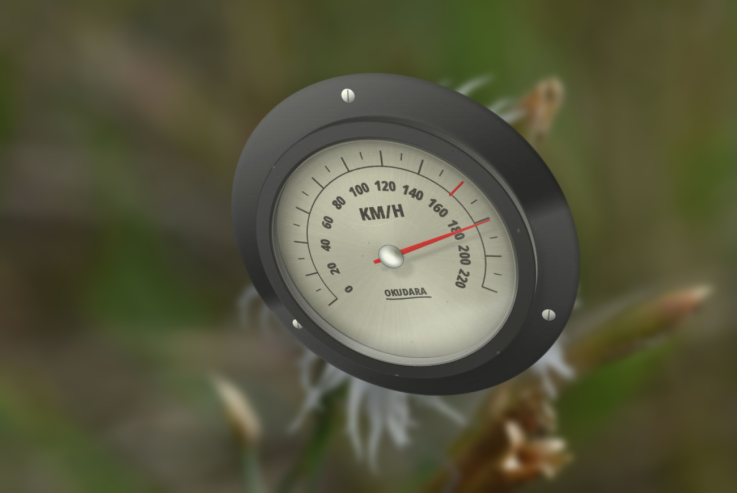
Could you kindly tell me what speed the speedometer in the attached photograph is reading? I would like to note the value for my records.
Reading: 180 km/h
